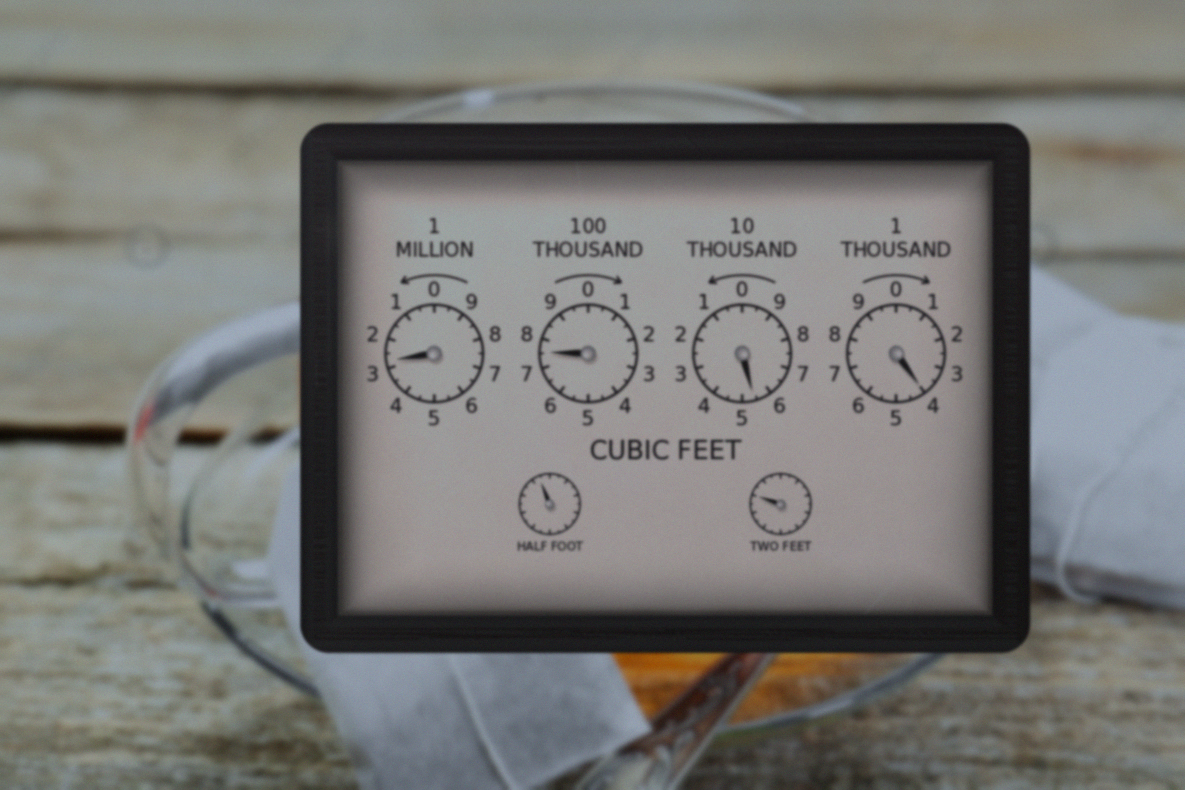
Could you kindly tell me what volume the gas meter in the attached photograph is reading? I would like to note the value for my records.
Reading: 275400 ft³
